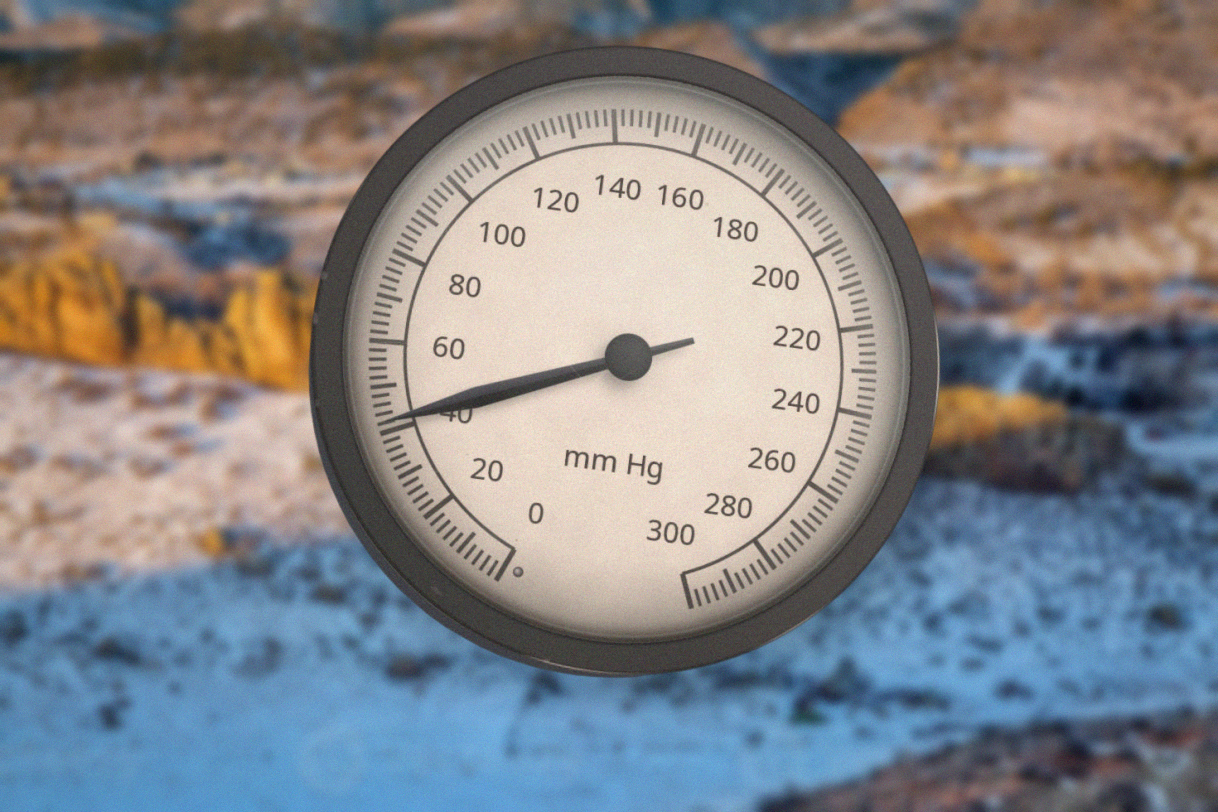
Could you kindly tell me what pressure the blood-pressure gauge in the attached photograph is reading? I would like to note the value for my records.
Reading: 42 mmHg
